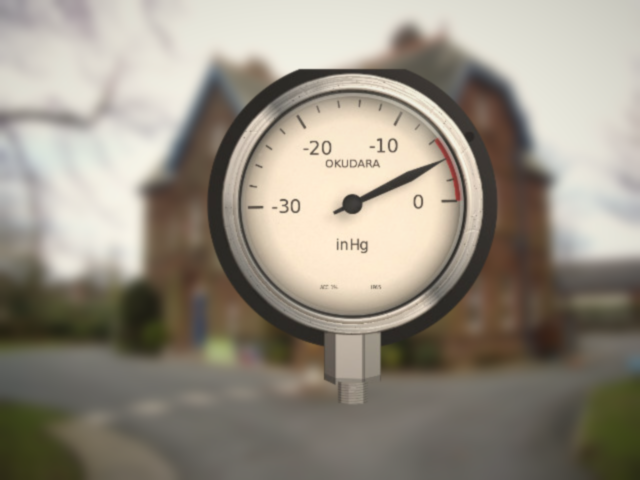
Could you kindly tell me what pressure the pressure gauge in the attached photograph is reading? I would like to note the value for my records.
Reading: -4 inHg
